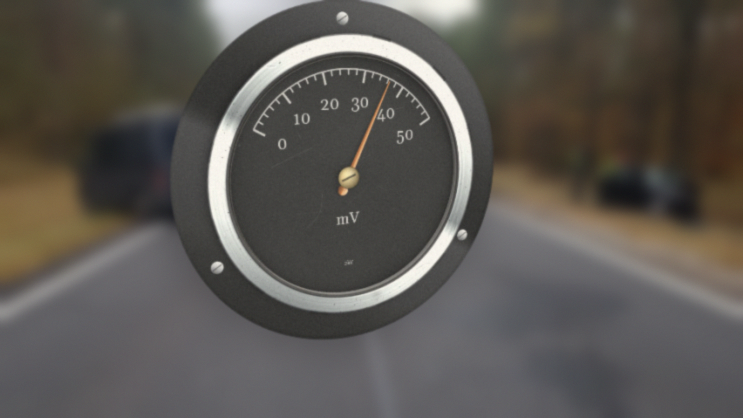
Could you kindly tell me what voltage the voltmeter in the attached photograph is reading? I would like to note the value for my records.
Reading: 36 mV
